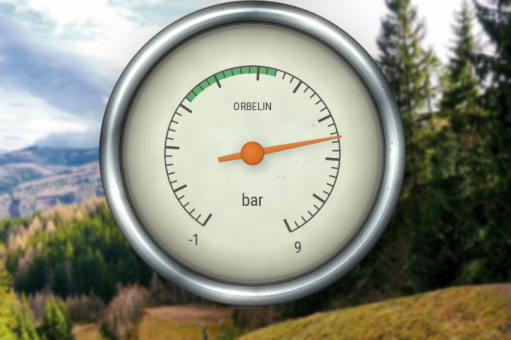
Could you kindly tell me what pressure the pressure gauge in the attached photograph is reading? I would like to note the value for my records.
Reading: 6.5 bar
